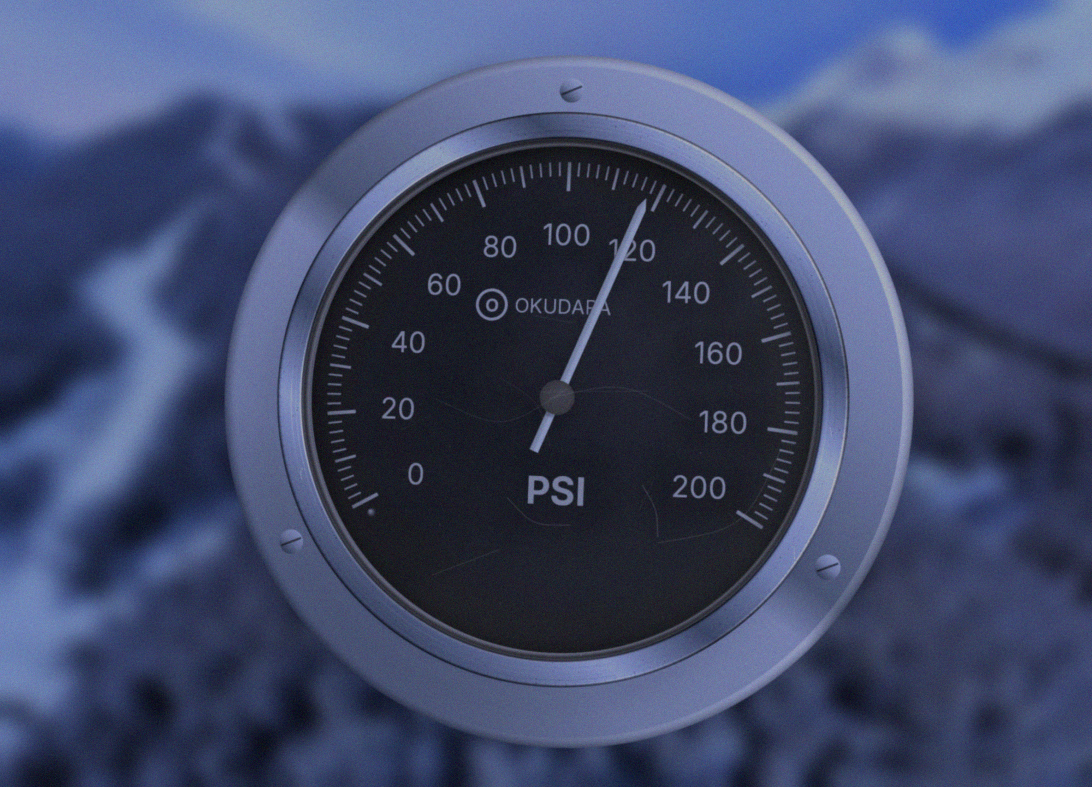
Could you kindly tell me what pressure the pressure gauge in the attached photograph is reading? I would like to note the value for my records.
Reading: 118 psi
